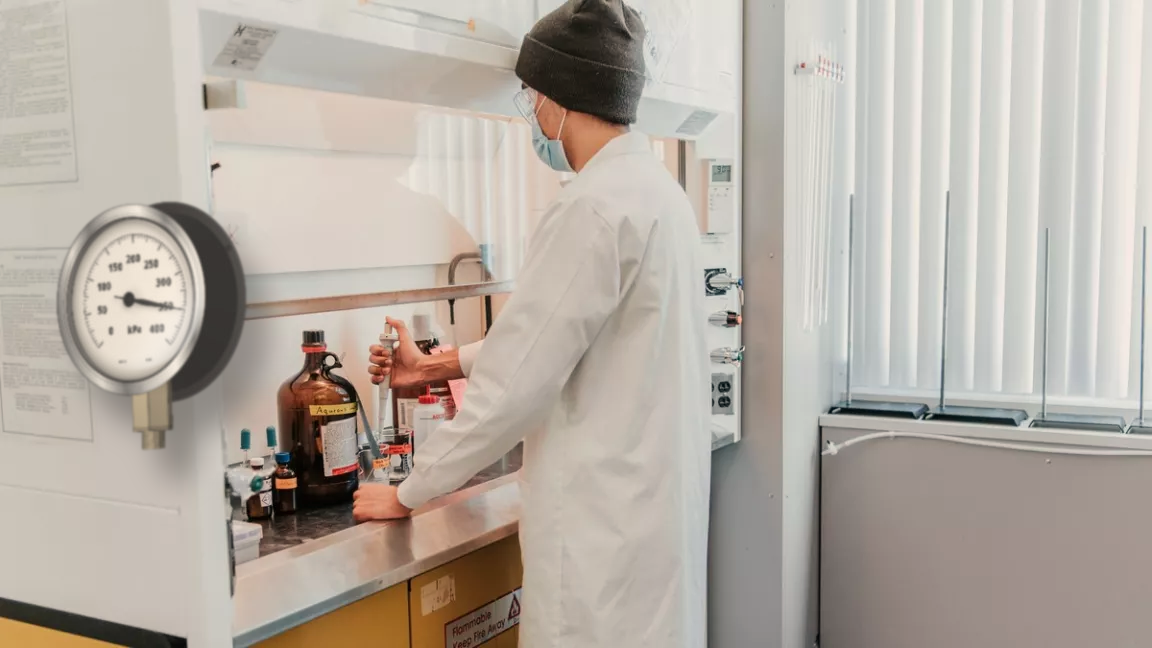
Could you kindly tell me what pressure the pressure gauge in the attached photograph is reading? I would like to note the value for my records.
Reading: 350 kPa
